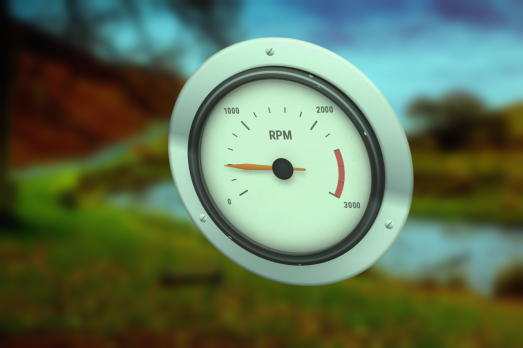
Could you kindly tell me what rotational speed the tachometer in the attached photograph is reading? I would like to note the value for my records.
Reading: 400 rpm
